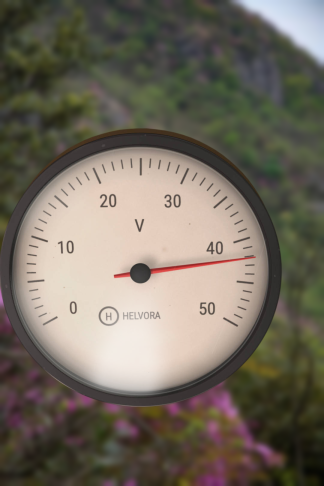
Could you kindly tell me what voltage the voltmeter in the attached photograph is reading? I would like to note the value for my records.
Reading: 42 V
